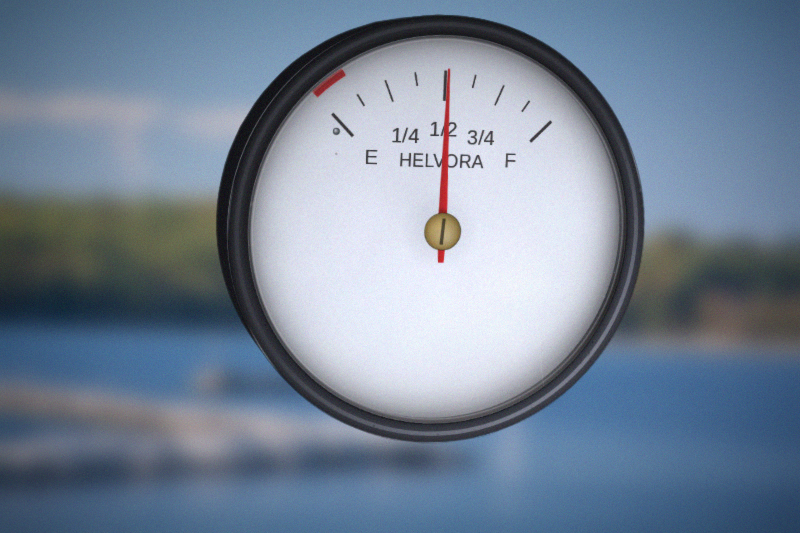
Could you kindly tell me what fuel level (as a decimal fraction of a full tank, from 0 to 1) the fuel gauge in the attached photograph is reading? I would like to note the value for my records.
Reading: 0.5
